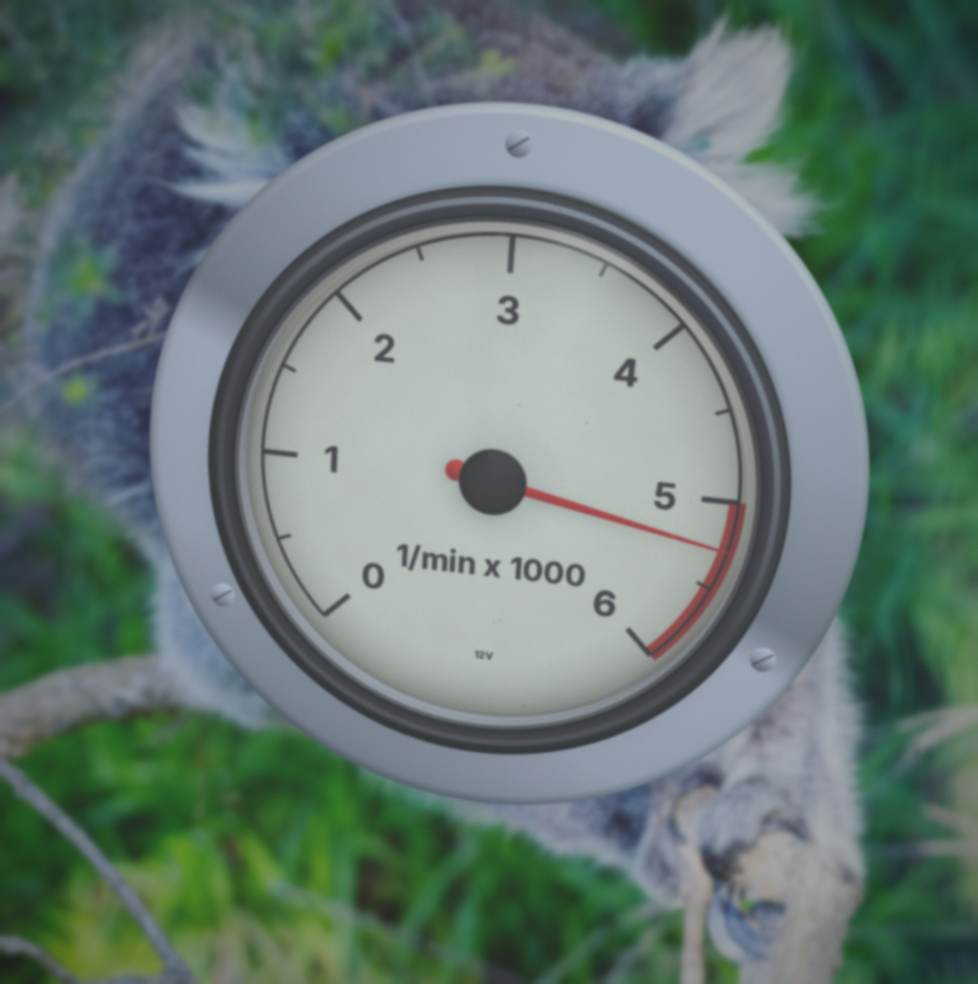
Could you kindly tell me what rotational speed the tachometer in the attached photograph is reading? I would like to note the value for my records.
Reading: 5250 rpm
